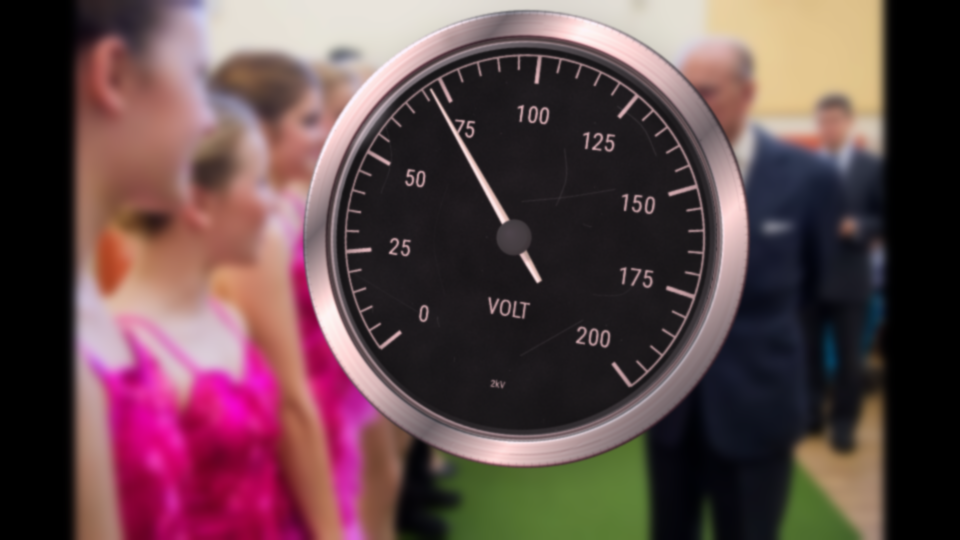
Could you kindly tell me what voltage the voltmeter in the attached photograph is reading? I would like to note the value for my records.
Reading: 72.5 V
